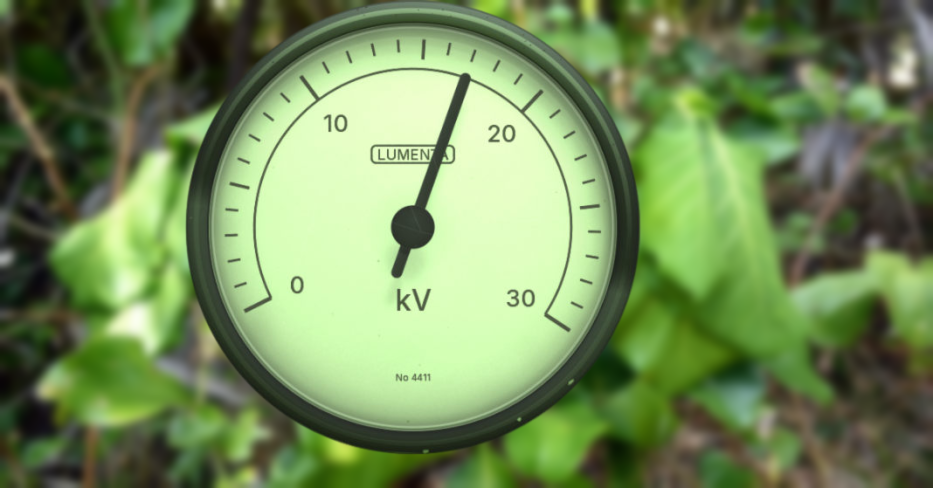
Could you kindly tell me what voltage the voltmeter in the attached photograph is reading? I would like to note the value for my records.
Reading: 17 kV
